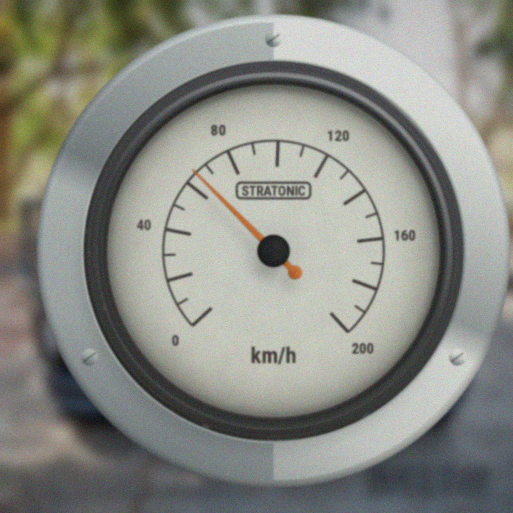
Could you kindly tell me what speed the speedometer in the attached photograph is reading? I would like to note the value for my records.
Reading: 65 km/h
